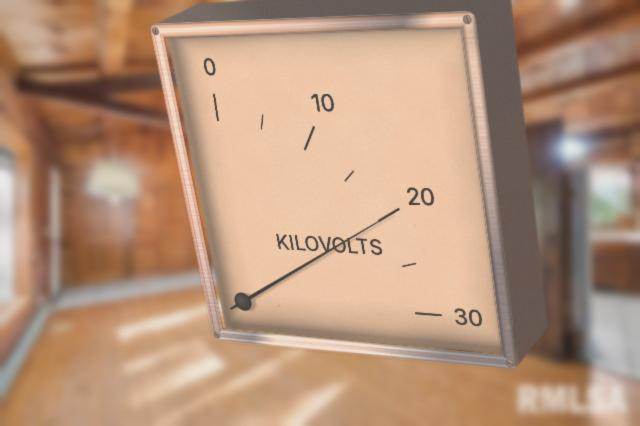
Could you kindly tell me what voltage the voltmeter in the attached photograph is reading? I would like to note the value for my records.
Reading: 20 kV
